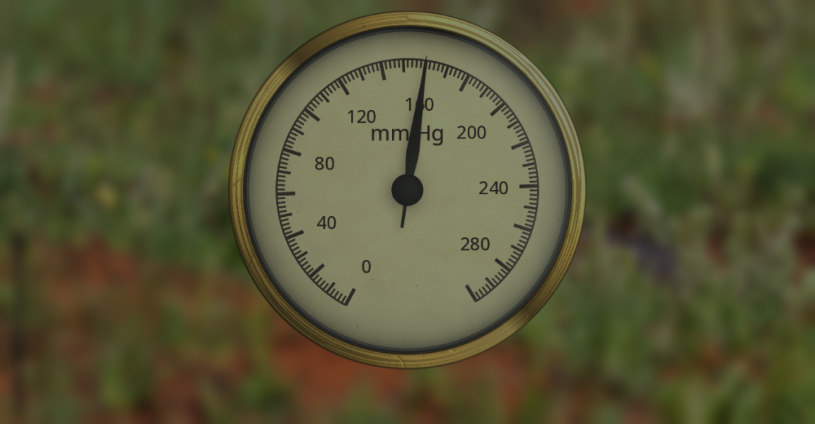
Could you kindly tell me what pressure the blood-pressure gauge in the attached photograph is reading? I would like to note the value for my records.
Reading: 160 mmHg
